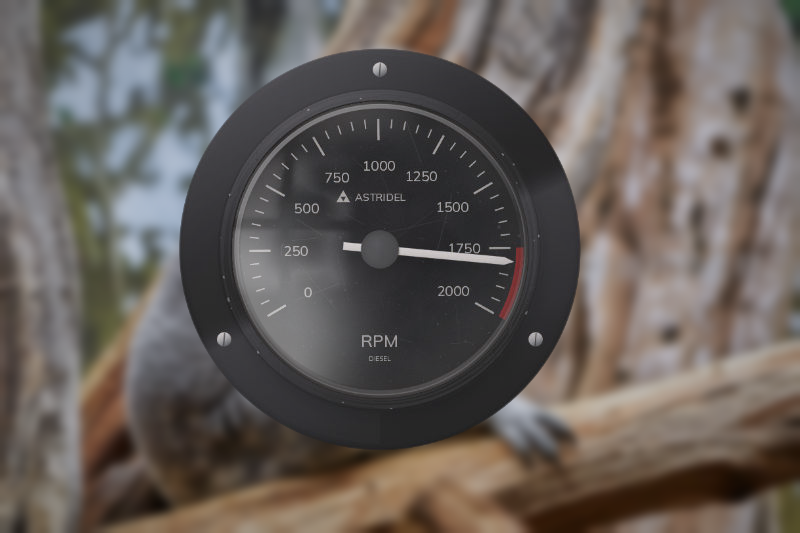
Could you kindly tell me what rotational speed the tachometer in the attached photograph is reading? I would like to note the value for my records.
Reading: 1800 rpm
